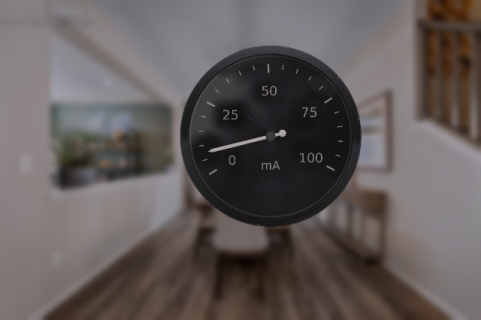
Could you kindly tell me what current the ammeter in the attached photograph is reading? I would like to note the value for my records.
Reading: 7.5 mA
